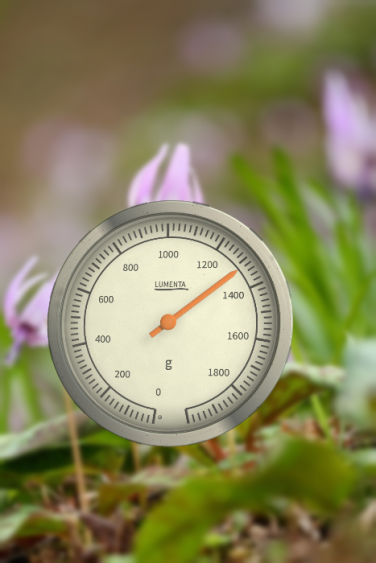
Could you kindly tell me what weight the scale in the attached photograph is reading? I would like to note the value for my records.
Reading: 1320 g
